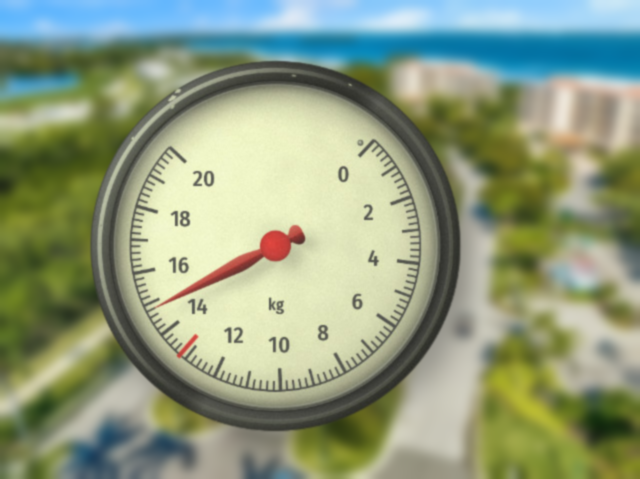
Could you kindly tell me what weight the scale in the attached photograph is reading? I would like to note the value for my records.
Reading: 14.8 kg
